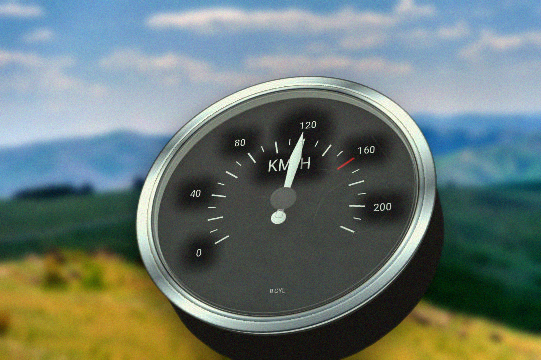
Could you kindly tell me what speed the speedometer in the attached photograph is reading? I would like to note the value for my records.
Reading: 120 km/h
